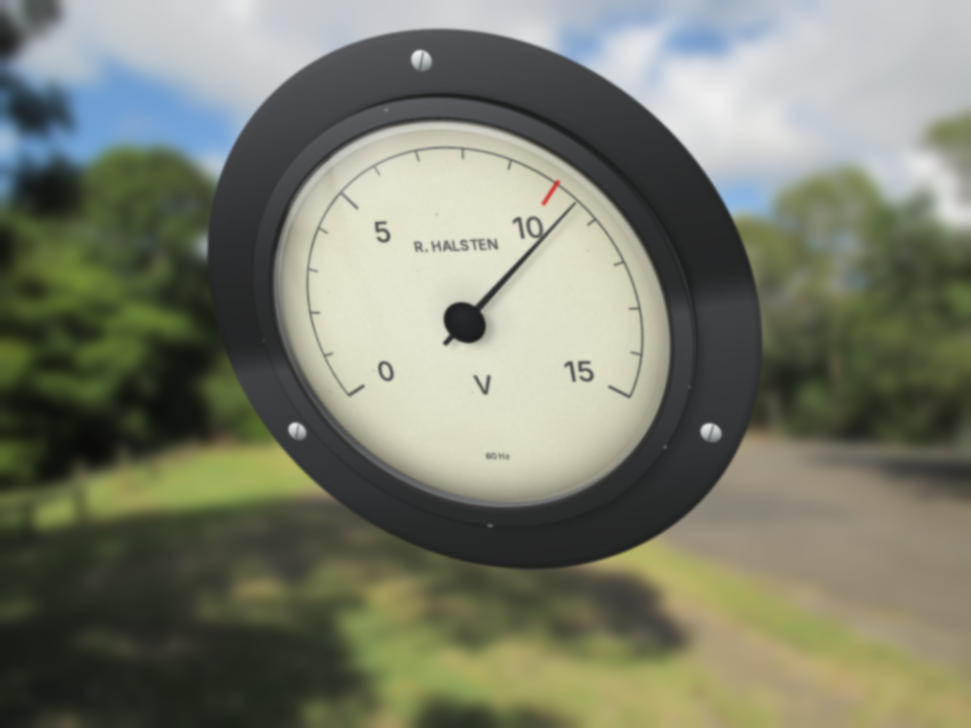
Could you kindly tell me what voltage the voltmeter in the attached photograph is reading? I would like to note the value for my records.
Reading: 10.5 V
